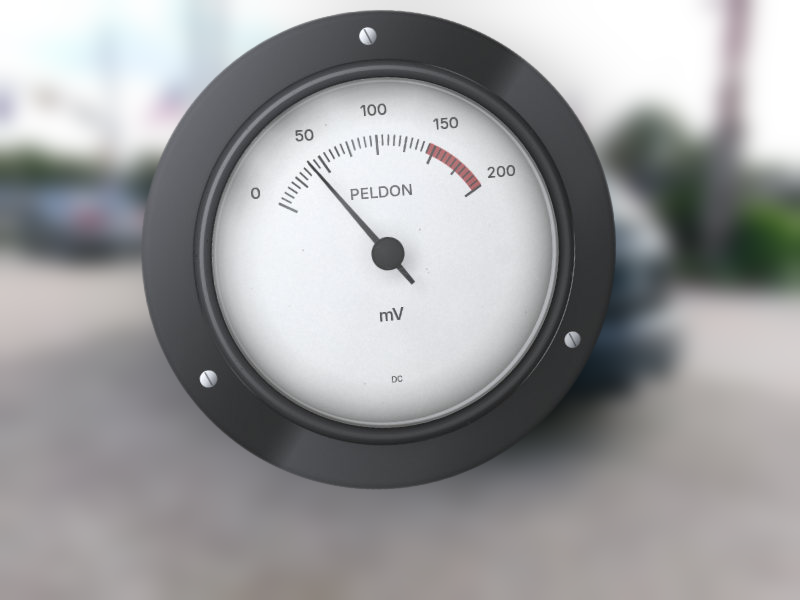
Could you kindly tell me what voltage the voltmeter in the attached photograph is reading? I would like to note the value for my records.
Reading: 40 mV
